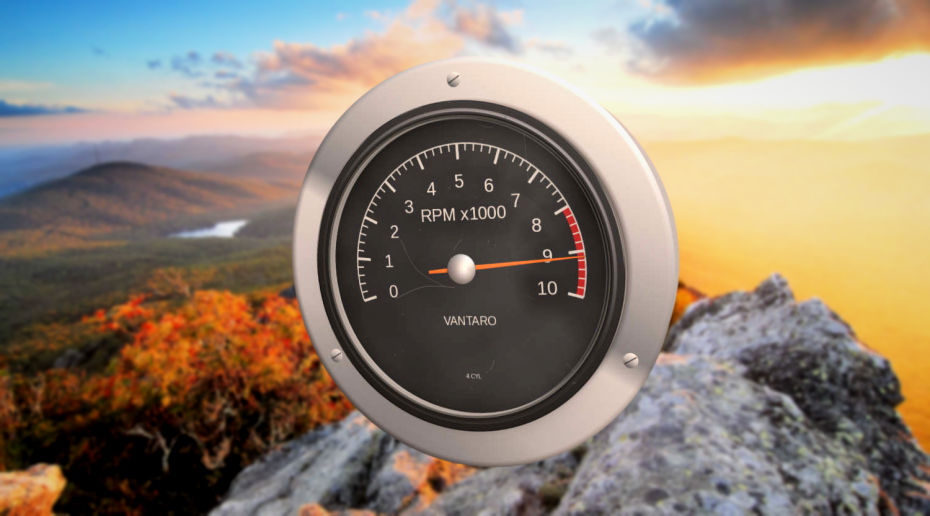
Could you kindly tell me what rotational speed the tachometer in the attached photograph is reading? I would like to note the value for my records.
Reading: 9100 rpm
